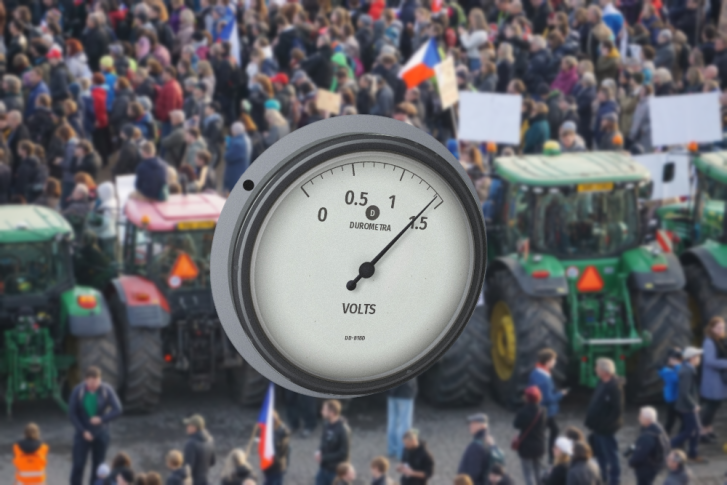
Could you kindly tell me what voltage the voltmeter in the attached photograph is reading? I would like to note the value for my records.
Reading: 1.4 V
